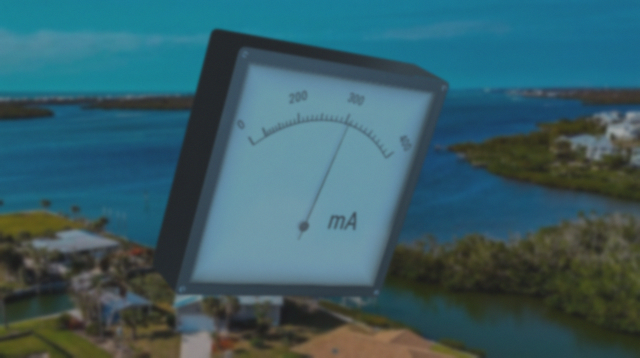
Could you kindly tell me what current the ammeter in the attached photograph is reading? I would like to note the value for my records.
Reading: 300 mA
